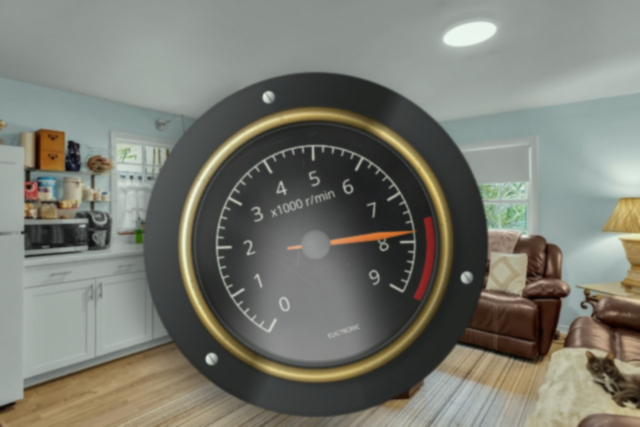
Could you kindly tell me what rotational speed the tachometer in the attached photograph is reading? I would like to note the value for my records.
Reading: 7800 rpm
